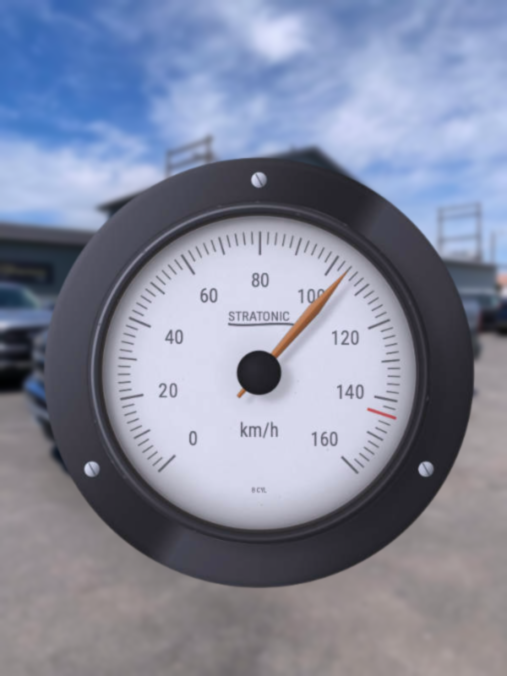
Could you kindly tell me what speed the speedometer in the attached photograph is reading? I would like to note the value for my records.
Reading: 104 km/h
